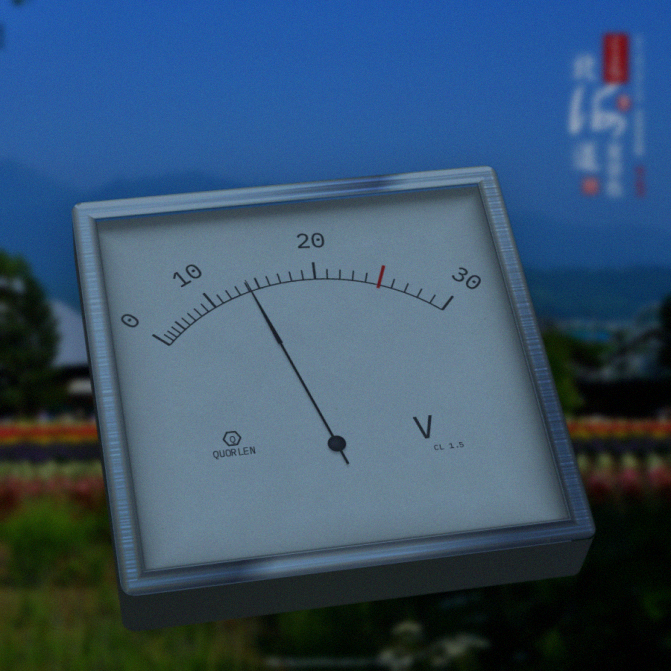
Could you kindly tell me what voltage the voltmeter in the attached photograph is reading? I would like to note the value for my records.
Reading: 14 V
